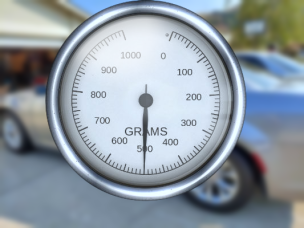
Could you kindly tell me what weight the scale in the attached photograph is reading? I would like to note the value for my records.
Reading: 500 g
